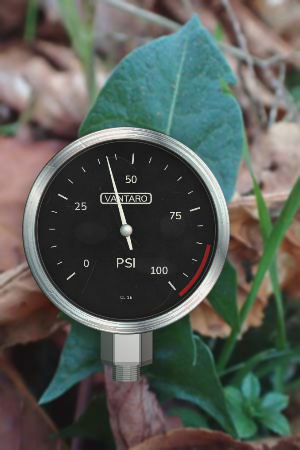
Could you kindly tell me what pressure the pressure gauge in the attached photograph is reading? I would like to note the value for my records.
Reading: 42.5 psi
